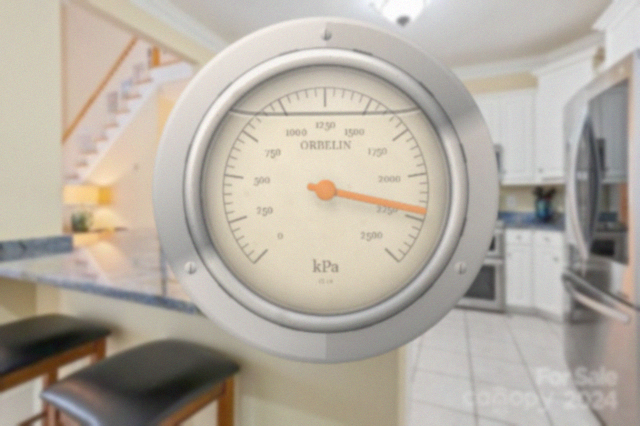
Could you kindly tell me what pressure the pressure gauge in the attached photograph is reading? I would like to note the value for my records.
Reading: 2200 kPa
